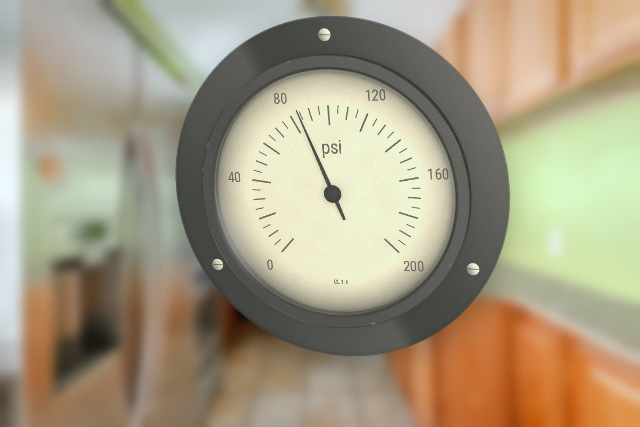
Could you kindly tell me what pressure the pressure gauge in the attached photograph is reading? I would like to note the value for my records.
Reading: 85 psi
